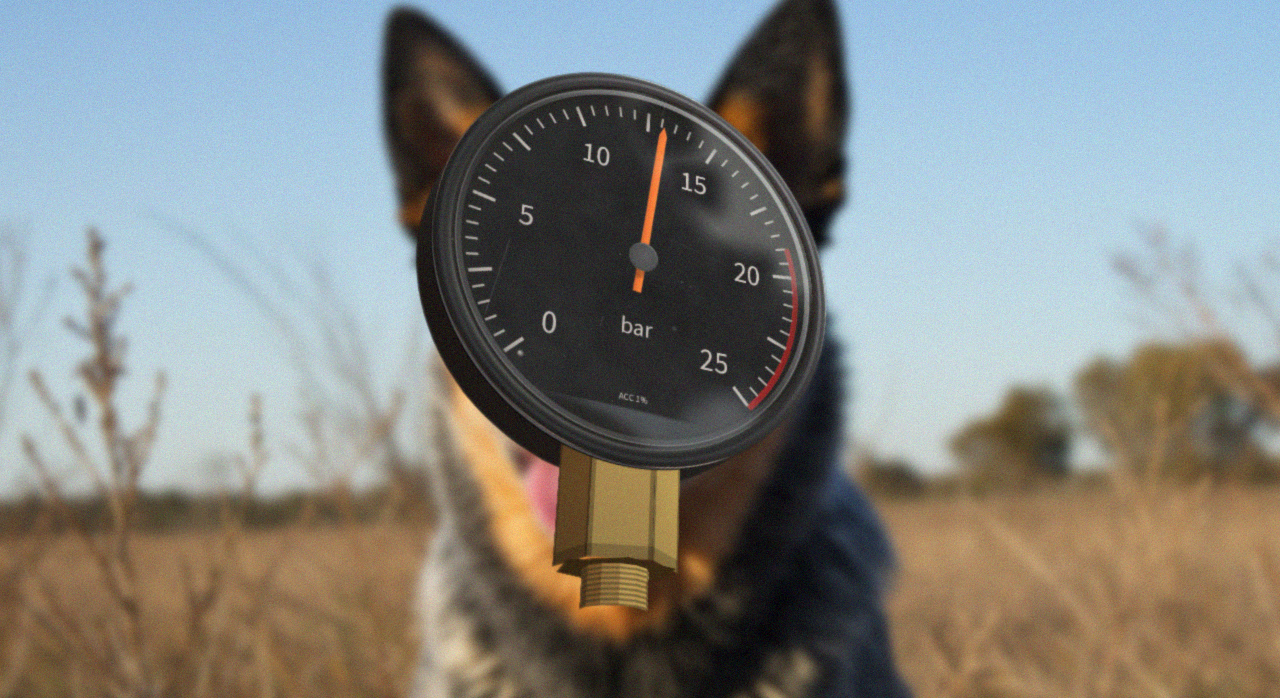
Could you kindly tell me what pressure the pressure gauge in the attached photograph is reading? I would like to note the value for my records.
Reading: 13 bar
